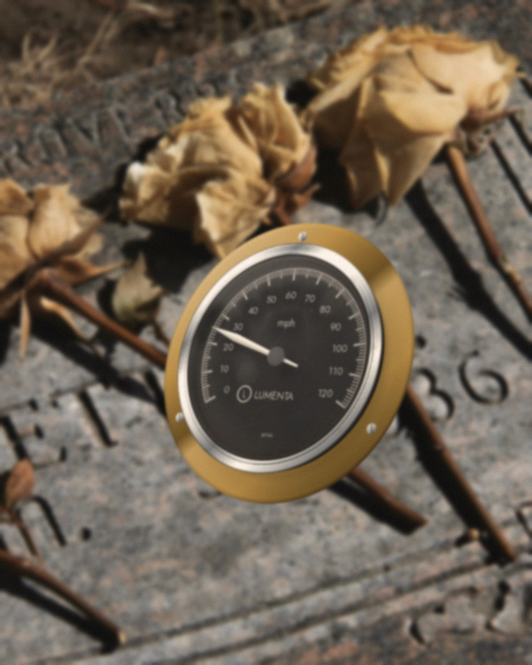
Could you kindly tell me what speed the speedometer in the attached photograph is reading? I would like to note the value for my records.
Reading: 25 mph
